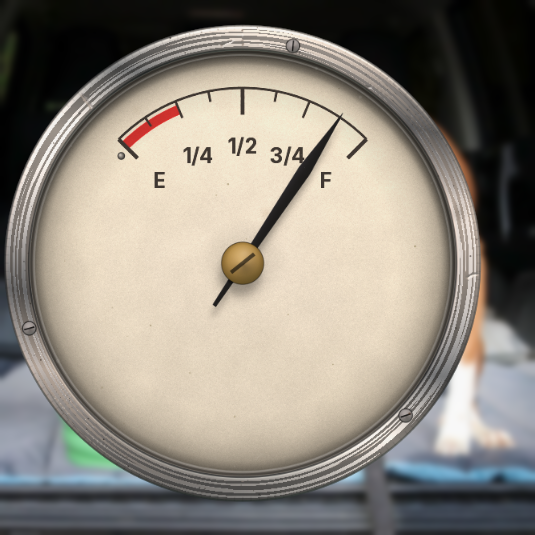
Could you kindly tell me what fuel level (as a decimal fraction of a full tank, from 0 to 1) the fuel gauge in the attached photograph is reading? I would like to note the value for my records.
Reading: 0.875
